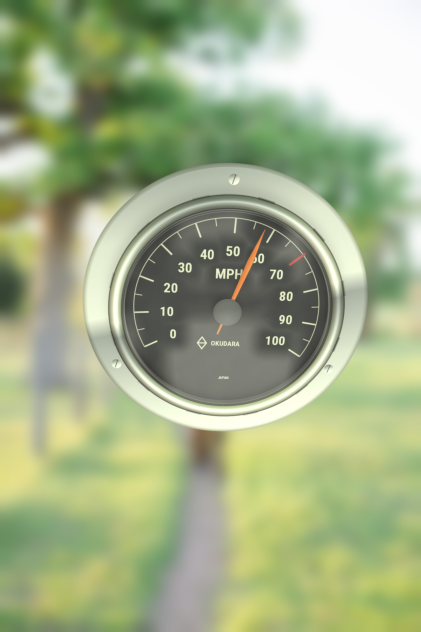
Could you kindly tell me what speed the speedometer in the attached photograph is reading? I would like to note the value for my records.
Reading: 57.5 mph
